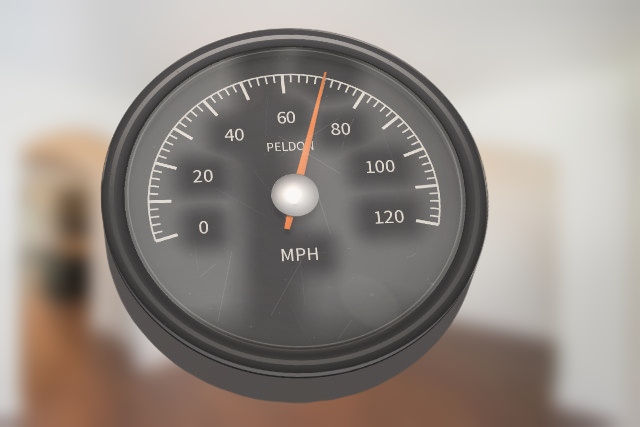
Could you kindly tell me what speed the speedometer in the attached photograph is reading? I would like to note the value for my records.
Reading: 70 mph
